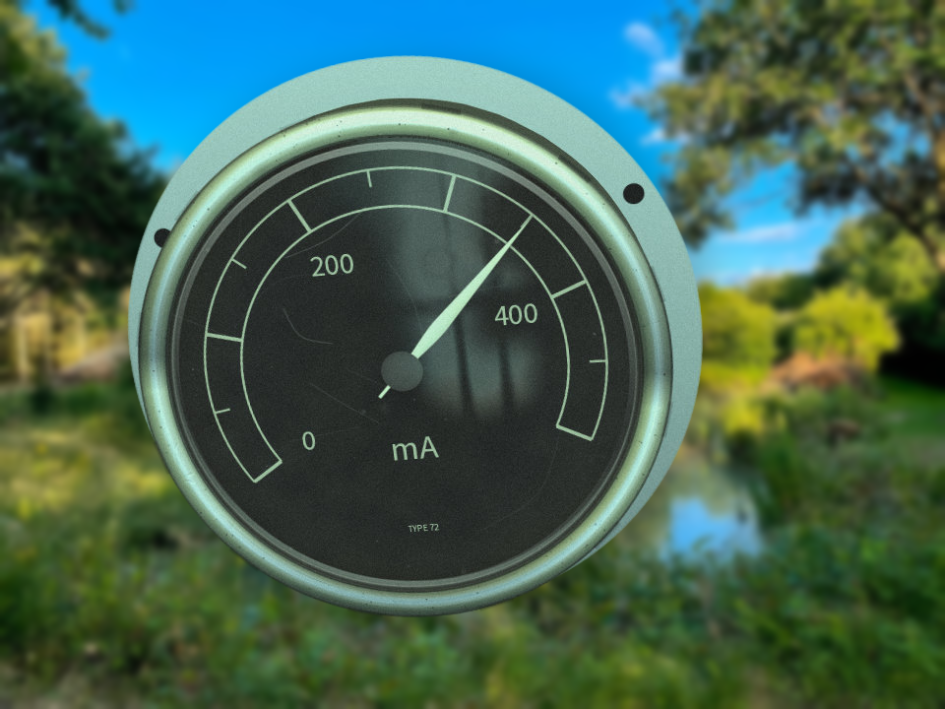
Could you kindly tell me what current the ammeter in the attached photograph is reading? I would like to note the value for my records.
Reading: 350 mA
